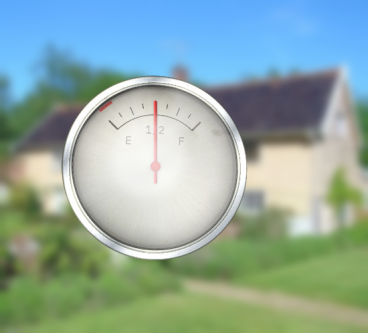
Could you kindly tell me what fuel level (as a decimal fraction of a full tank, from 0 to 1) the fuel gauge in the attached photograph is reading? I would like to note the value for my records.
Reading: 0.5
